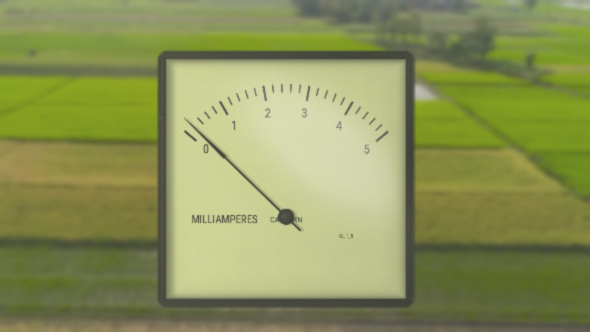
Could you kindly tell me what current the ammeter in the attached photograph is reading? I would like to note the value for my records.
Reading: 0.2 mA
